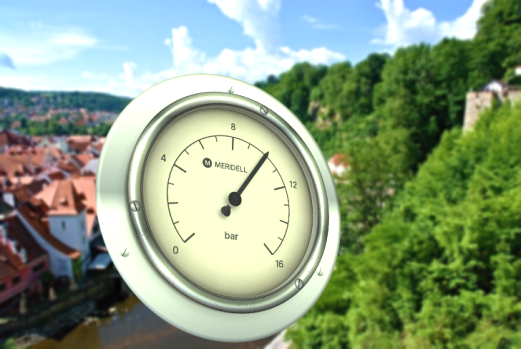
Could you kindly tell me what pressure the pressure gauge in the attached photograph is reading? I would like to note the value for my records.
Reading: 10 bar
